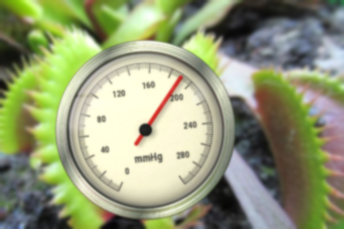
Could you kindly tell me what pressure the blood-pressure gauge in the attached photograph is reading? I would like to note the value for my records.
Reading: 190 mmHg
